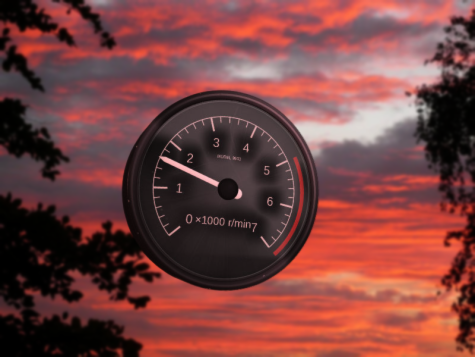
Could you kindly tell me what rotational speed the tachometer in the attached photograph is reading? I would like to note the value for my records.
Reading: 1600 rpm
